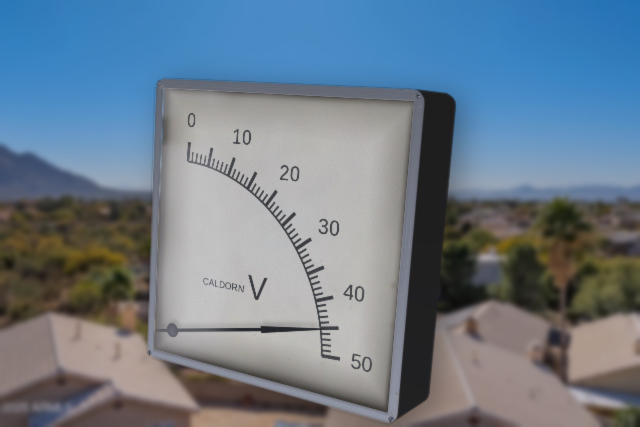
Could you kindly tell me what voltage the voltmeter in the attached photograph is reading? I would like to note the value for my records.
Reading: 45 V
